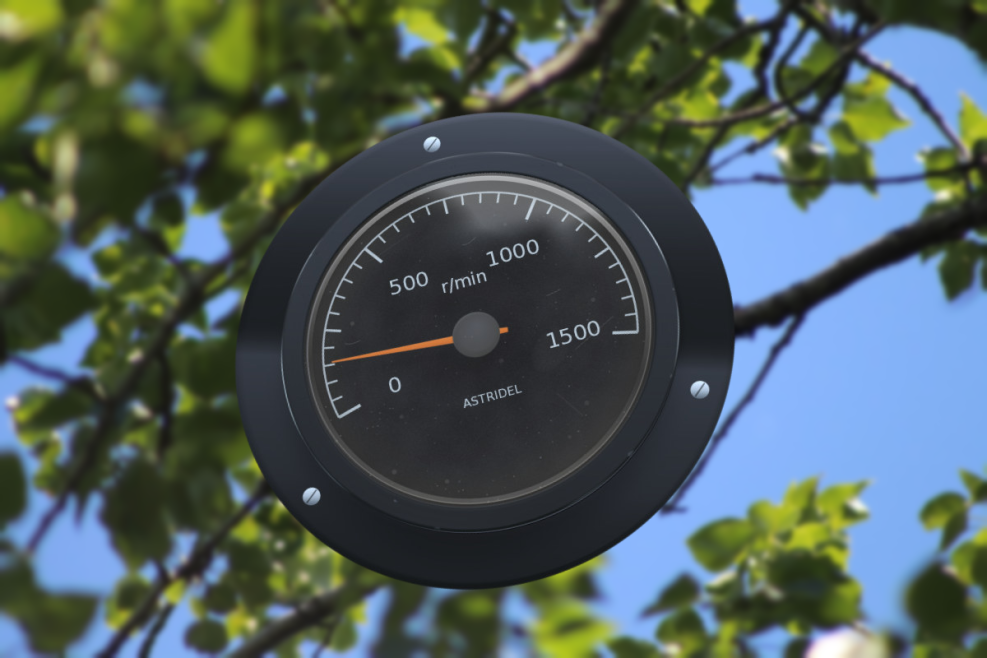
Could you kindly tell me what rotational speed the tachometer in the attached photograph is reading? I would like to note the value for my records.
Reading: 150 rpm
